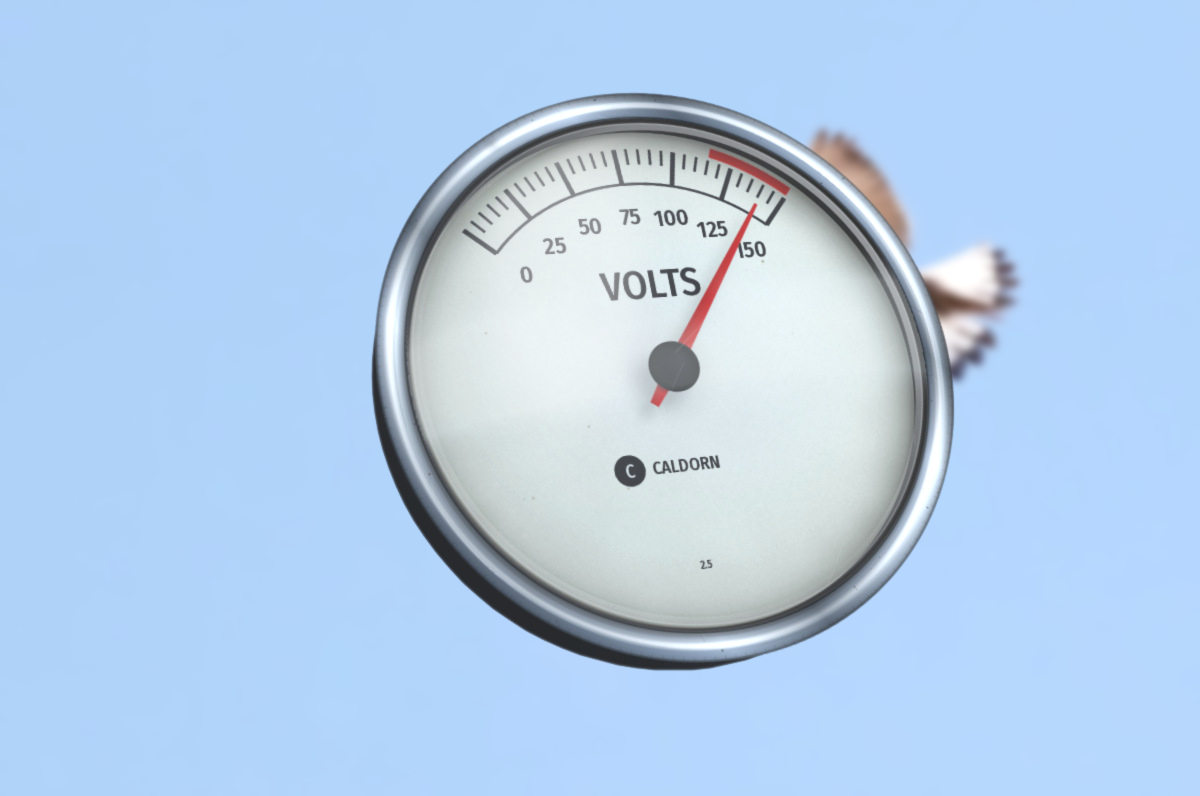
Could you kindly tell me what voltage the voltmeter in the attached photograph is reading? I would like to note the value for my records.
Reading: 140 V
